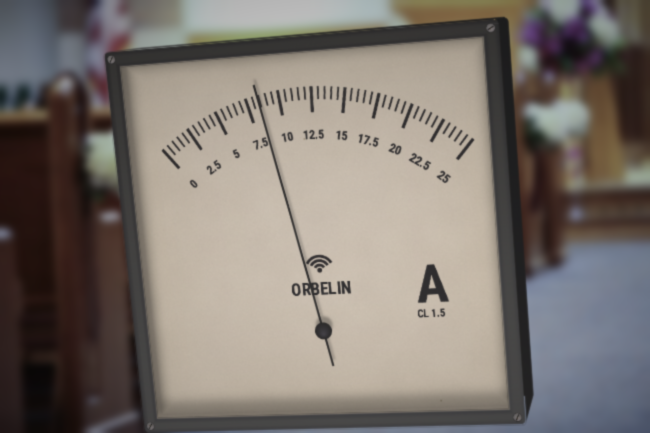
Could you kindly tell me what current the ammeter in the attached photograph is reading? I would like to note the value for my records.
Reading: 8.5 A
